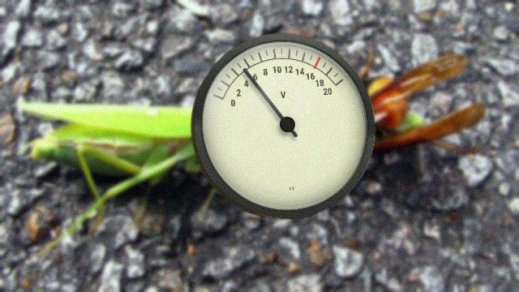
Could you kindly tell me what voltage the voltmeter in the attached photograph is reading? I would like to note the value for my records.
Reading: 5 V
